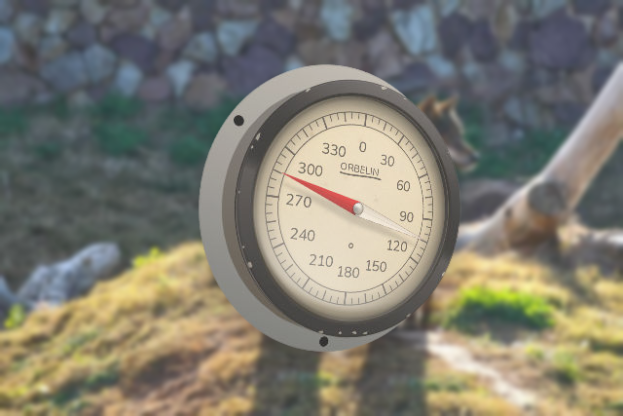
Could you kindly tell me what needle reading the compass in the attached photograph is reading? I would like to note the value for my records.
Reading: 285 °
